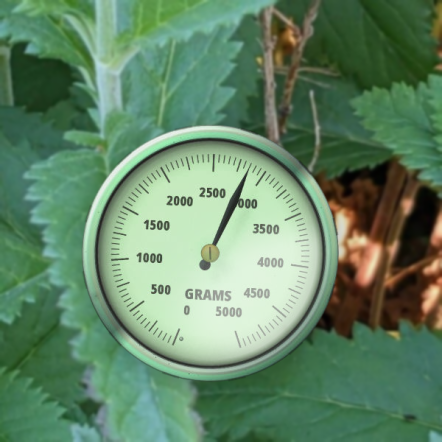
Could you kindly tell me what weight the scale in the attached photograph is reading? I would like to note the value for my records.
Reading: 2850 g
